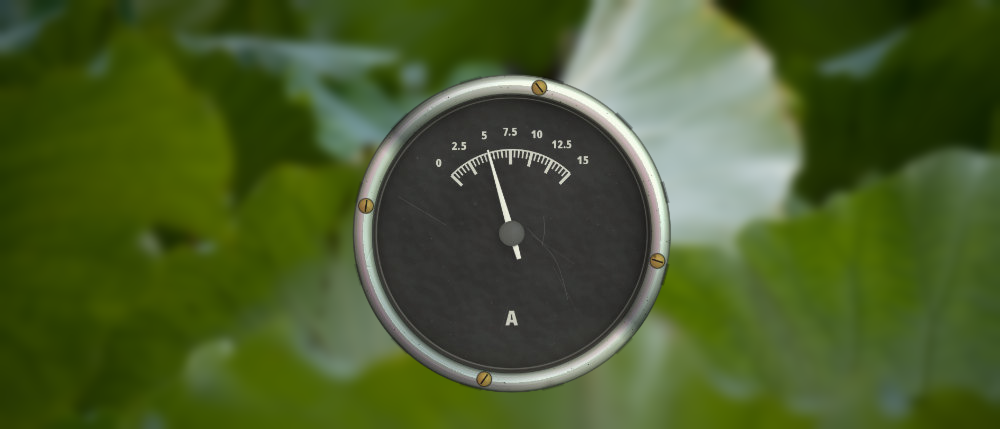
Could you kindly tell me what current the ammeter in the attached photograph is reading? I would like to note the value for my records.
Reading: 5 A
